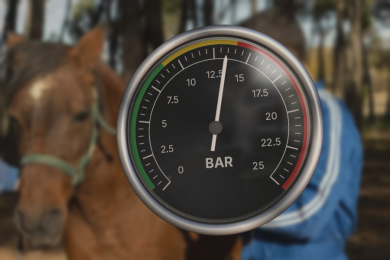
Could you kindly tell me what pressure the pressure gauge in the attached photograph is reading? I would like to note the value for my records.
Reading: 13.5 bar
